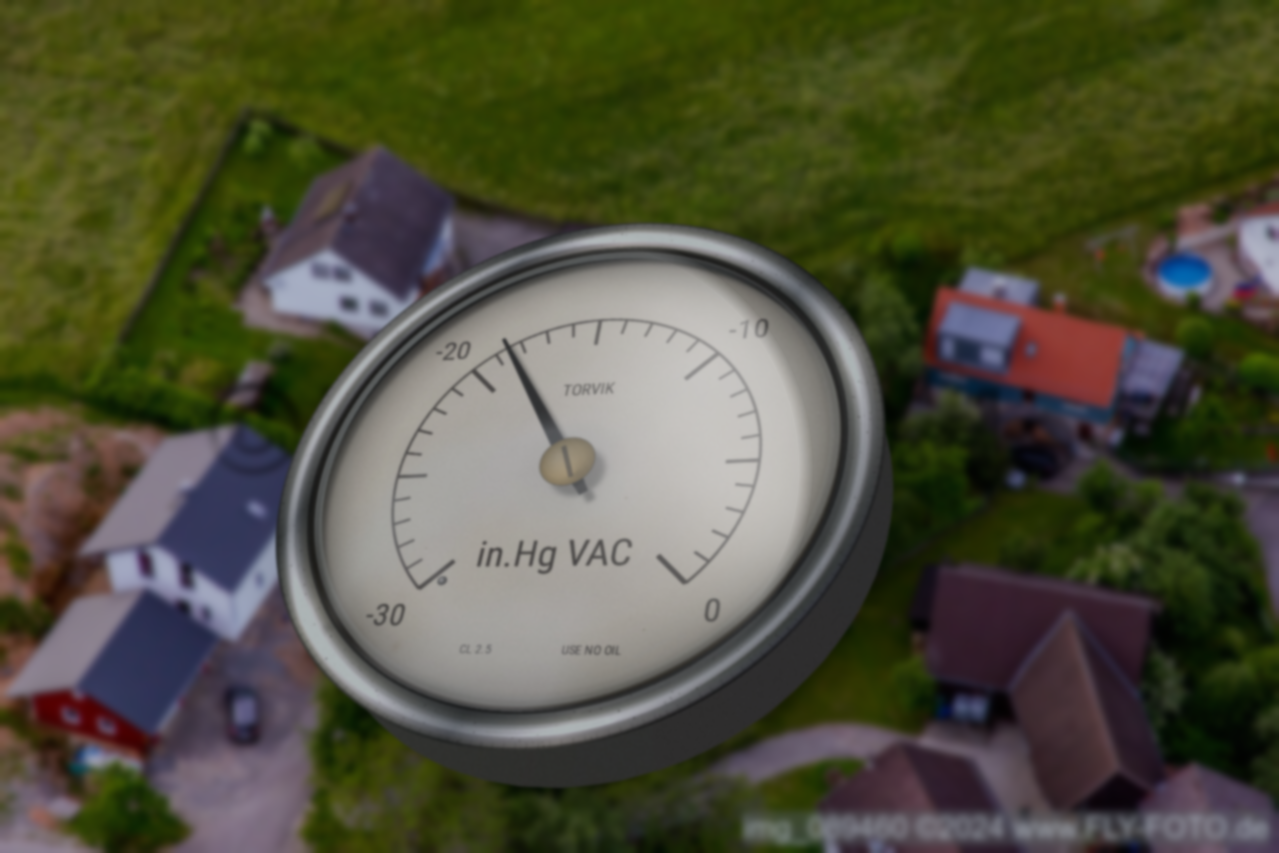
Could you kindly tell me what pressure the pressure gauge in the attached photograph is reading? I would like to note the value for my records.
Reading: -18.5 inHg
